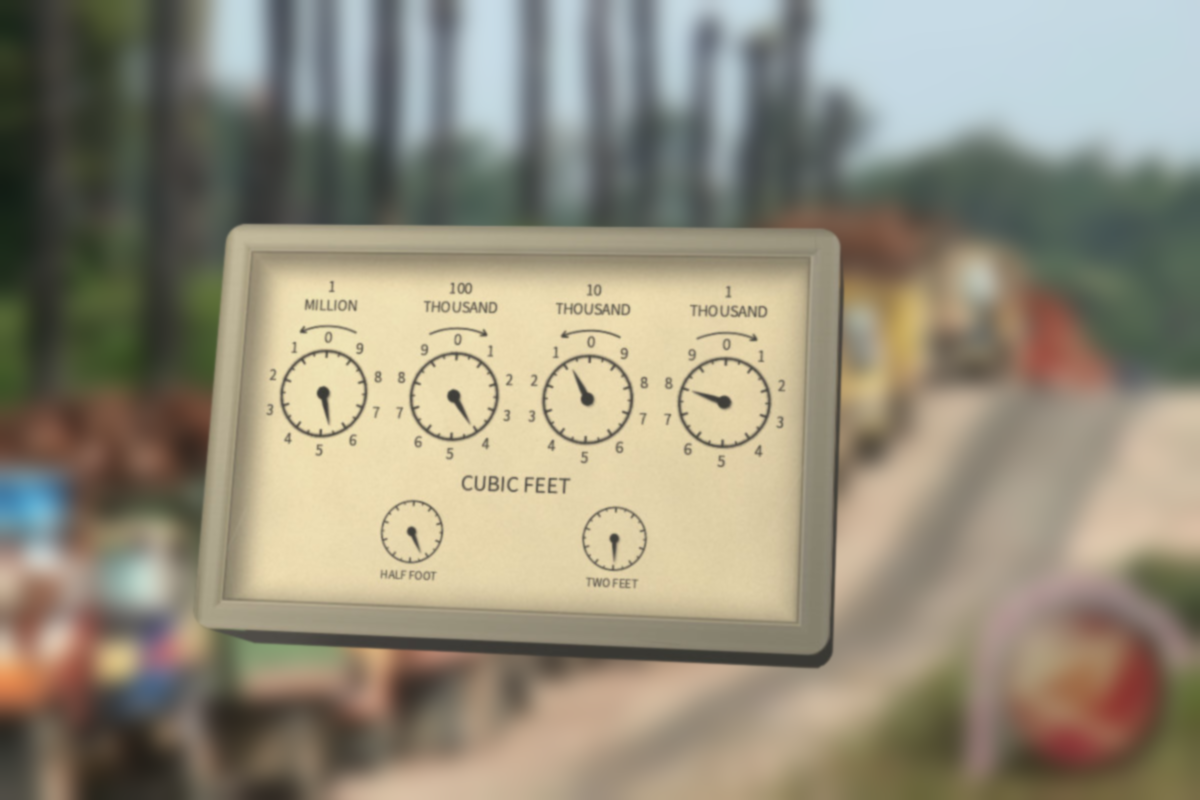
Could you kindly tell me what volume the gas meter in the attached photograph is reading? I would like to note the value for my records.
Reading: 540800 ft³
